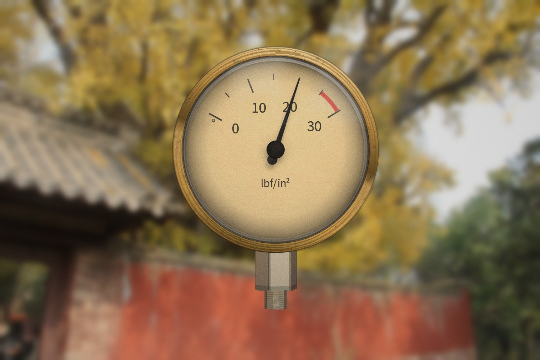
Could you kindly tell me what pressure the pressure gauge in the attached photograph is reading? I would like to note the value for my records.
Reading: 20 psi
